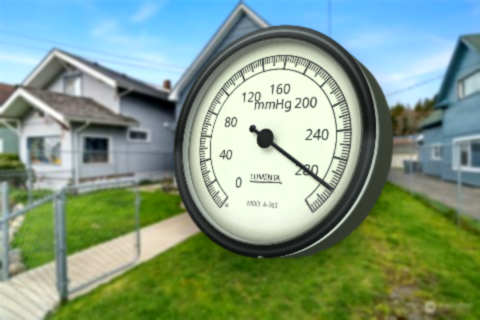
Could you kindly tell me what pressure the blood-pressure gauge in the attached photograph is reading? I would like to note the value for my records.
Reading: 280 mmHg
